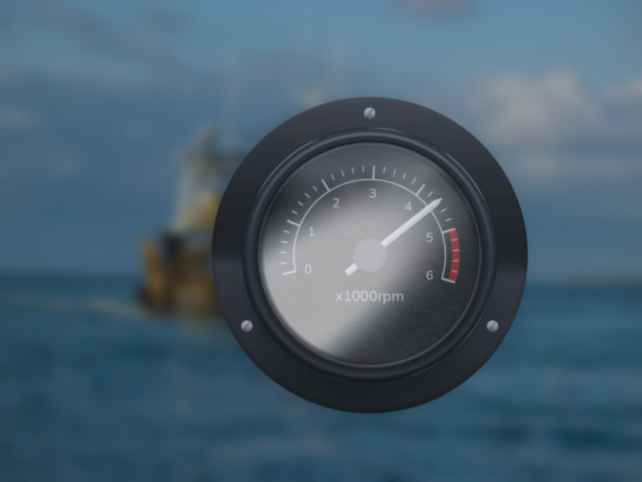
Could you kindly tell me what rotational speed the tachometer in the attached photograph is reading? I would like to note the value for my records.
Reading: 4400 rpm
